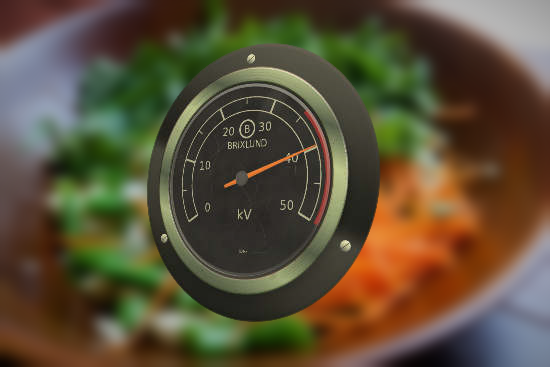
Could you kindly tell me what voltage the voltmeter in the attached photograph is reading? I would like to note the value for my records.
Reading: 40 kV
